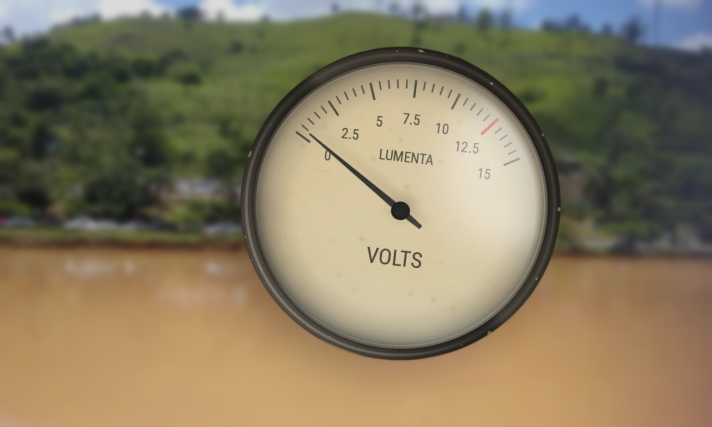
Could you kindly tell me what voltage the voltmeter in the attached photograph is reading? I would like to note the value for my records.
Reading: 0.5 V
